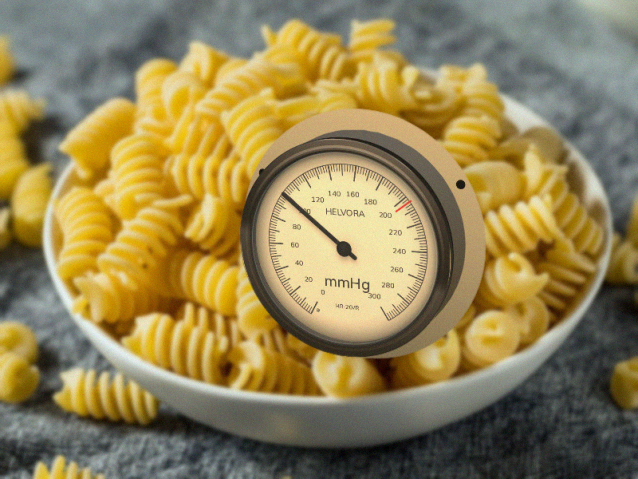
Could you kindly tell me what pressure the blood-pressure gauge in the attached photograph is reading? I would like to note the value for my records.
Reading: 100 mmHg
